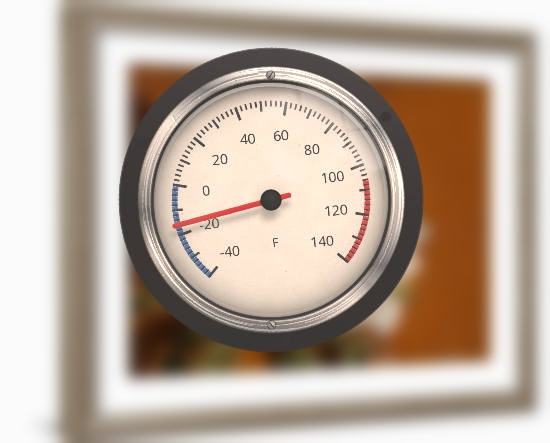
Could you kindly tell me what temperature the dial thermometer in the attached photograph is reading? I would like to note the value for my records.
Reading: -16 °F
